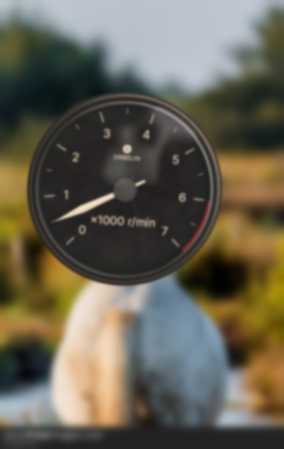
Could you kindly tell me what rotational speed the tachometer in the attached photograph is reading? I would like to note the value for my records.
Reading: 500 rpm
